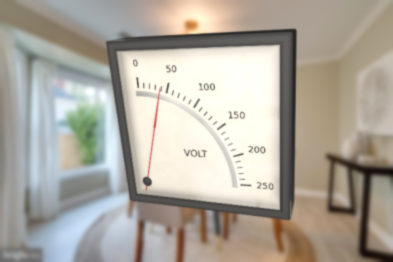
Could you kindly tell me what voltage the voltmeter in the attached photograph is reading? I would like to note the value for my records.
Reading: 40 V
